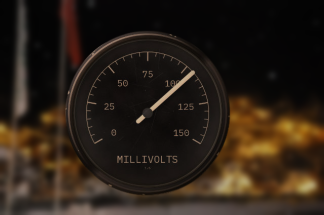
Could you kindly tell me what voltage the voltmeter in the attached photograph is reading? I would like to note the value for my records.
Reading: 105 mV
